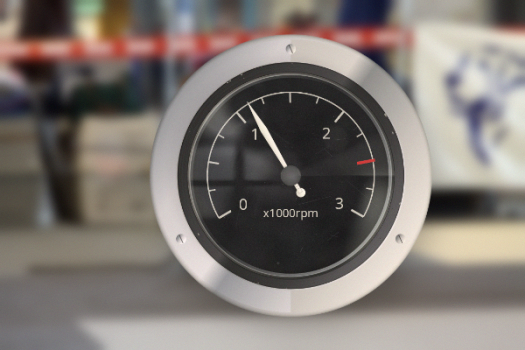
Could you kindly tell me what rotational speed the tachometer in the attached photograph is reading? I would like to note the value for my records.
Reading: 1125 rpm
